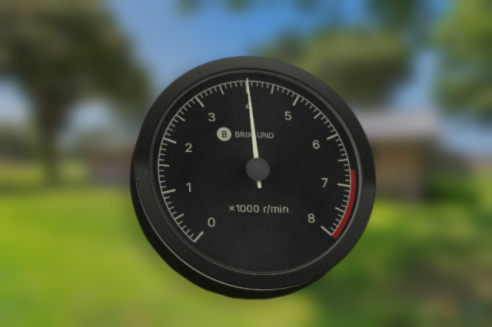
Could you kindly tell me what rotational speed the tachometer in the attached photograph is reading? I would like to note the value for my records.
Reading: 4000 rpm
